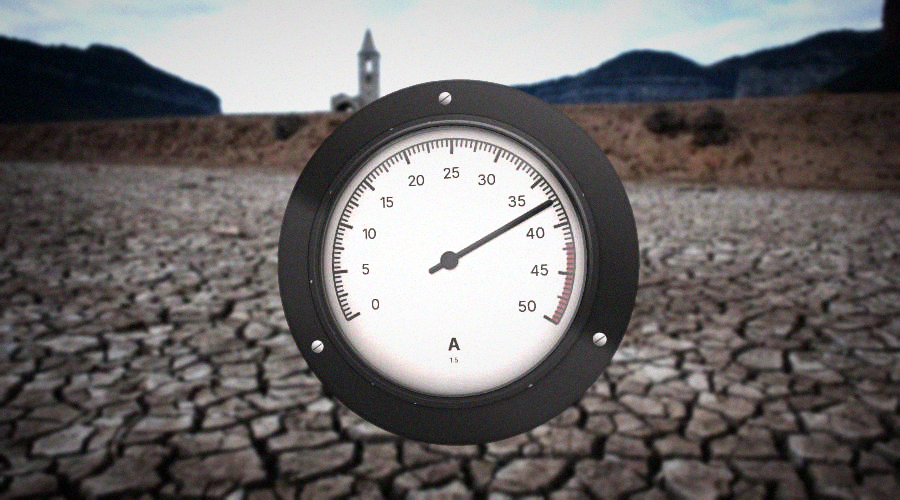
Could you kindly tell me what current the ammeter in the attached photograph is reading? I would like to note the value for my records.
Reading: 37.5 A
